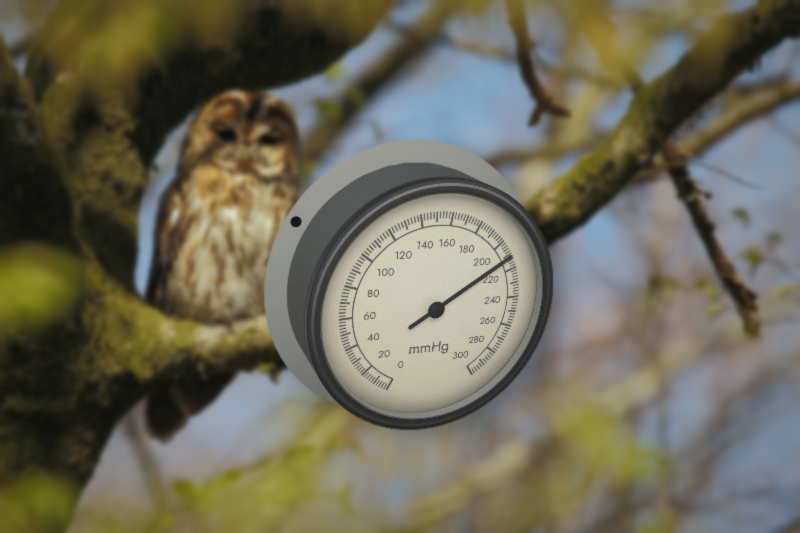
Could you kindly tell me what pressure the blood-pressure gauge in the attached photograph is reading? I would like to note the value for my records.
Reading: 210 mmHg
